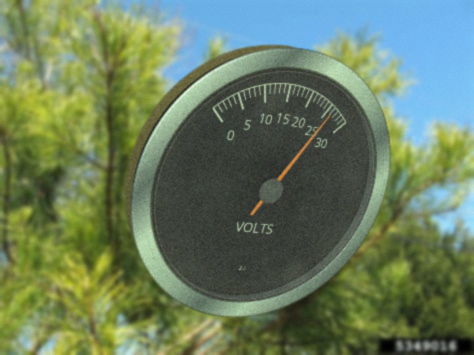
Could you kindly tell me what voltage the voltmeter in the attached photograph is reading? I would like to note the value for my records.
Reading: 25 V
